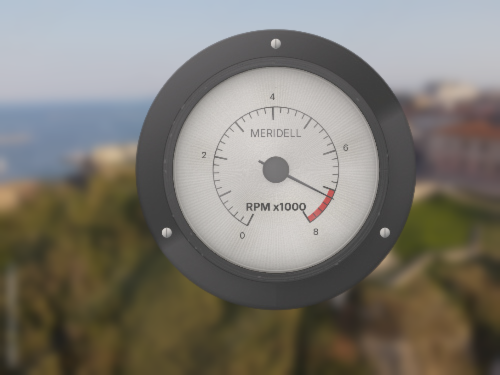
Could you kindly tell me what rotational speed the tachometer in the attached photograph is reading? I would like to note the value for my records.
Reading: 7200 rpm
